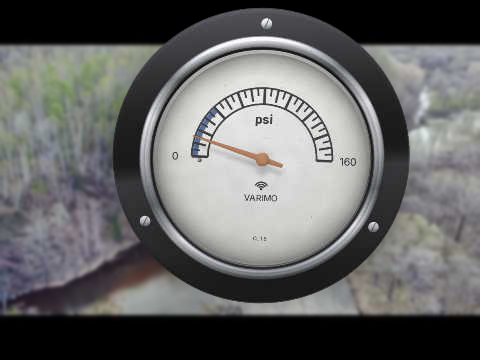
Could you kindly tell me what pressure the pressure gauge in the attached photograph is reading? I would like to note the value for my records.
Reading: 15 psi
